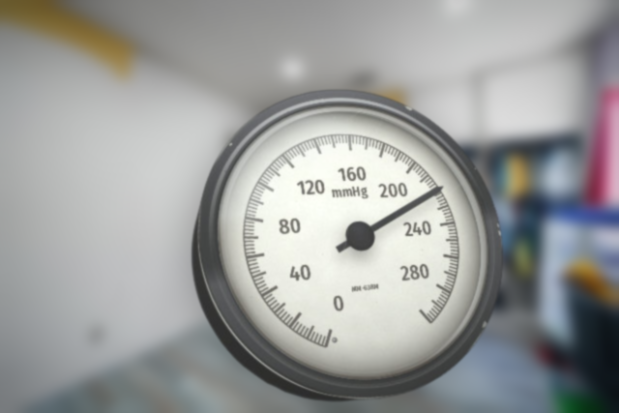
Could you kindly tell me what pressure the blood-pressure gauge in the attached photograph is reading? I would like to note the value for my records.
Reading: 220 mmHg
